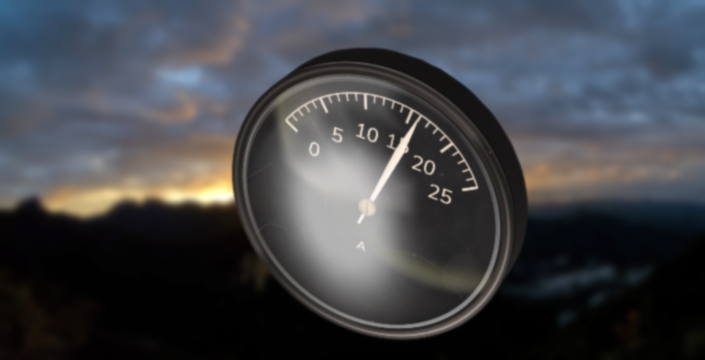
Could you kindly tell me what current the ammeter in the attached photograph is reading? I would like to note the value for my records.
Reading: 16 A
